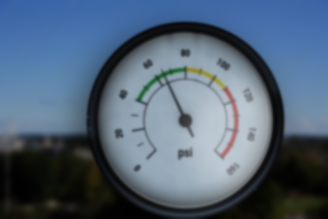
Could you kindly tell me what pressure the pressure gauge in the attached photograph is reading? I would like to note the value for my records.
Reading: 65 psi
